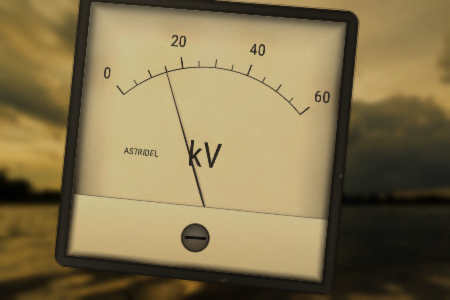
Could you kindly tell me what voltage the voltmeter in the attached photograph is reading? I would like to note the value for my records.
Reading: 15 kV
